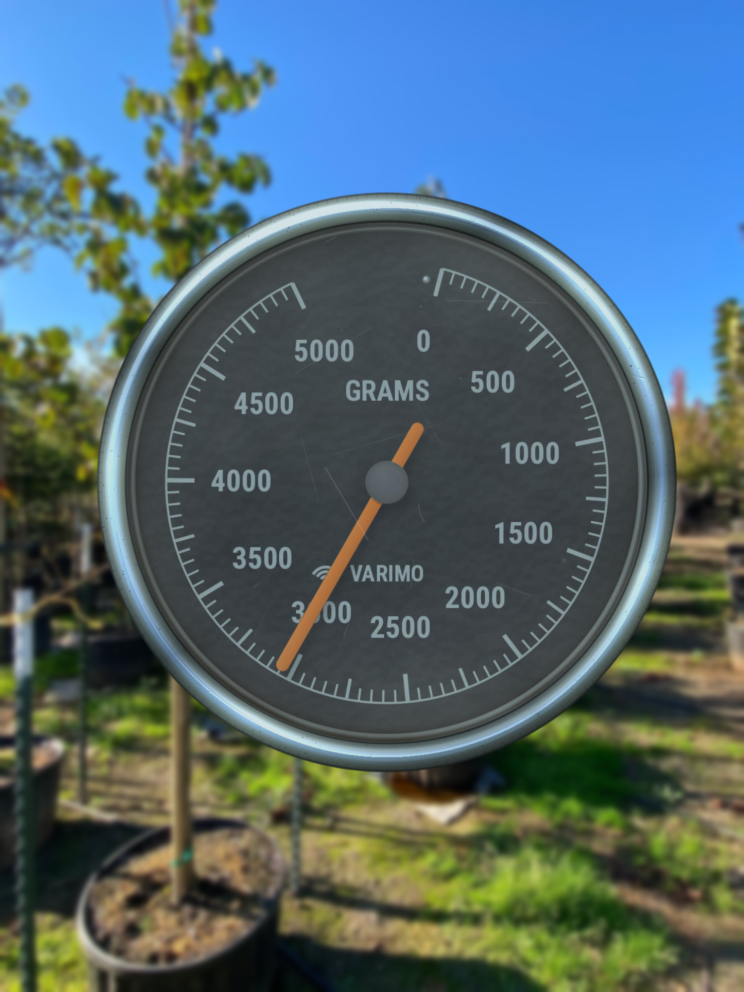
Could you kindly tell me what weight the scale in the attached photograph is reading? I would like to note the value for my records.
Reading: 3050 g
